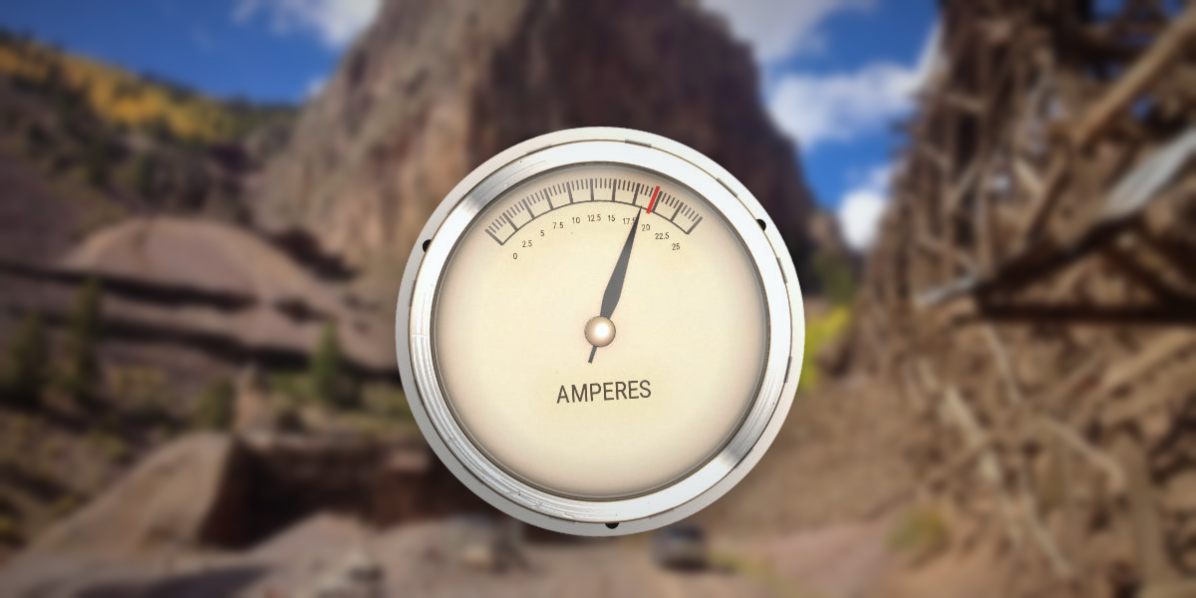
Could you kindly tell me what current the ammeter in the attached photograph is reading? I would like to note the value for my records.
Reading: 18.5 A
